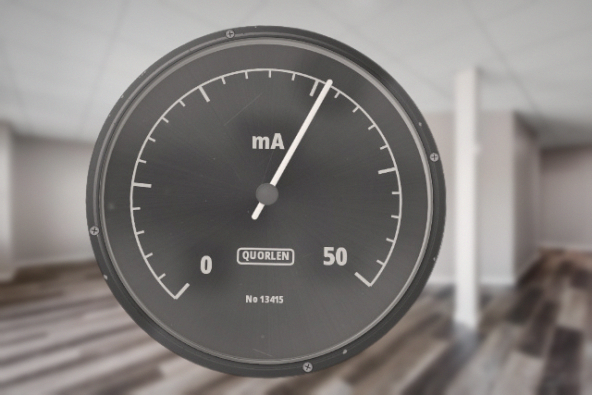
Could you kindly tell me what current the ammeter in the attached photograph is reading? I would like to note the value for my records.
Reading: 31 mA
